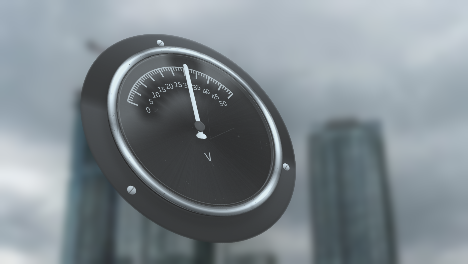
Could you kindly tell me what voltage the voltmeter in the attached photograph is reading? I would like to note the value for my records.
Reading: 30 V
